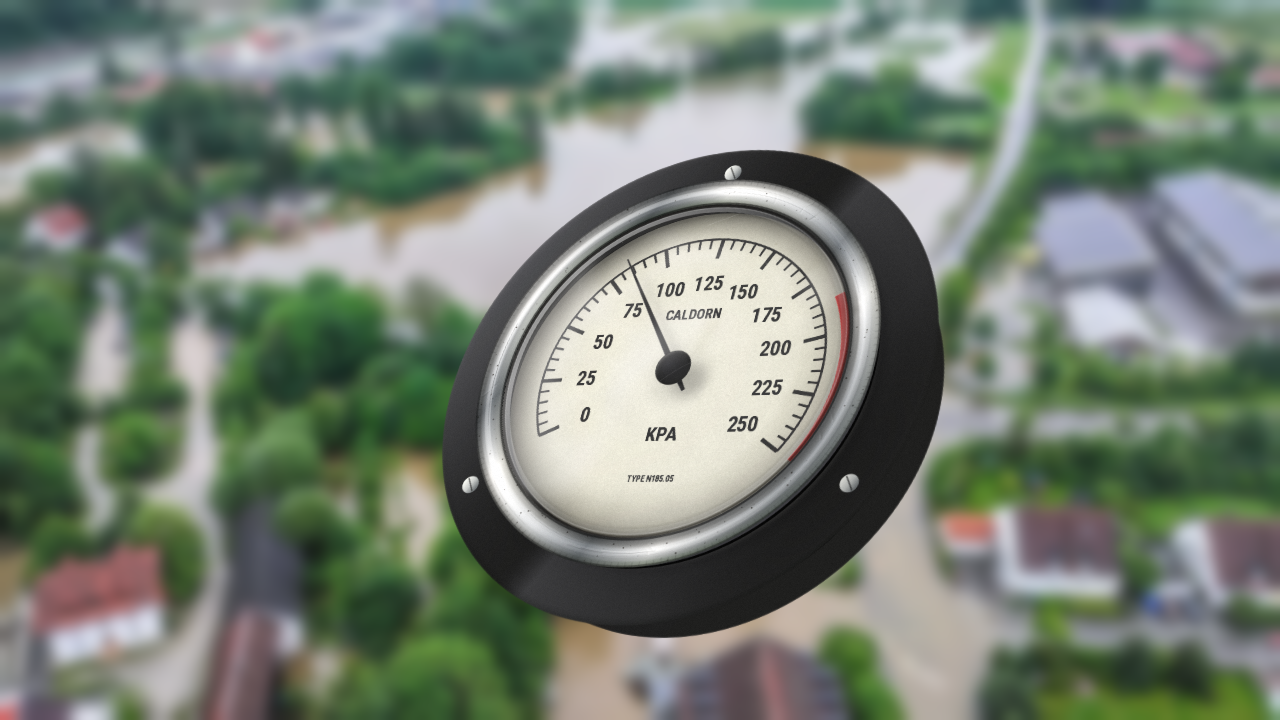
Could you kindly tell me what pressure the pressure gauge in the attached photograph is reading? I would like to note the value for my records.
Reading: 85 kPa
